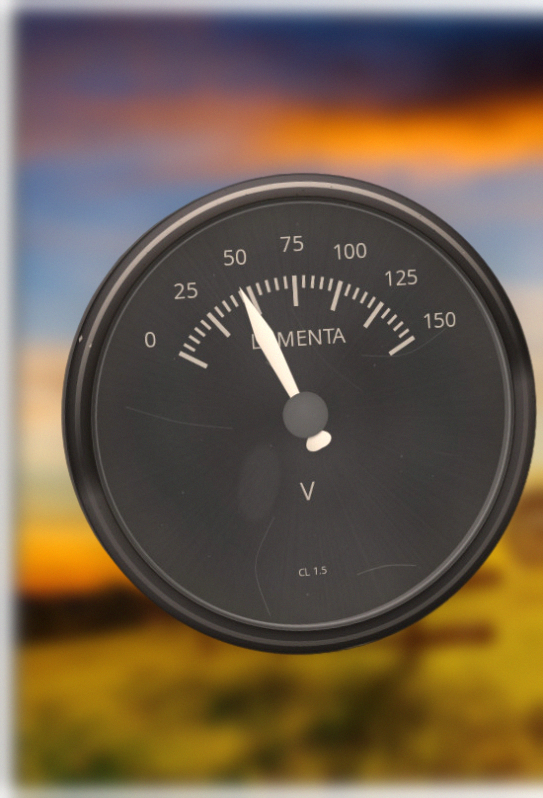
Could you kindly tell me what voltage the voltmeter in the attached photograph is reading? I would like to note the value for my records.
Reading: 45 V
